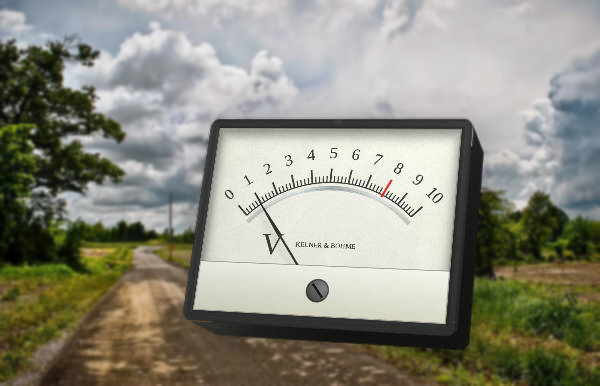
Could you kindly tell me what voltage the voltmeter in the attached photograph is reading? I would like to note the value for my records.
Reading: 1 V
